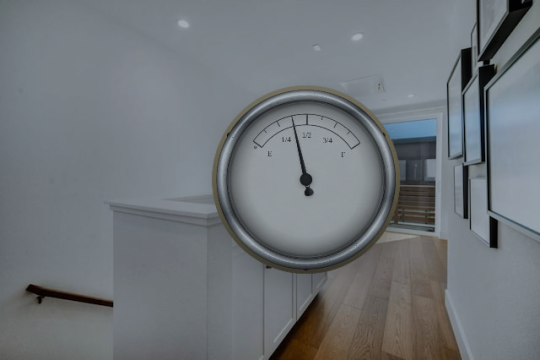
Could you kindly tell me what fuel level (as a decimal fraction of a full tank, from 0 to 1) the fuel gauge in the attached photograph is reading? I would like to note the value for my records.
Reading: 0.375
